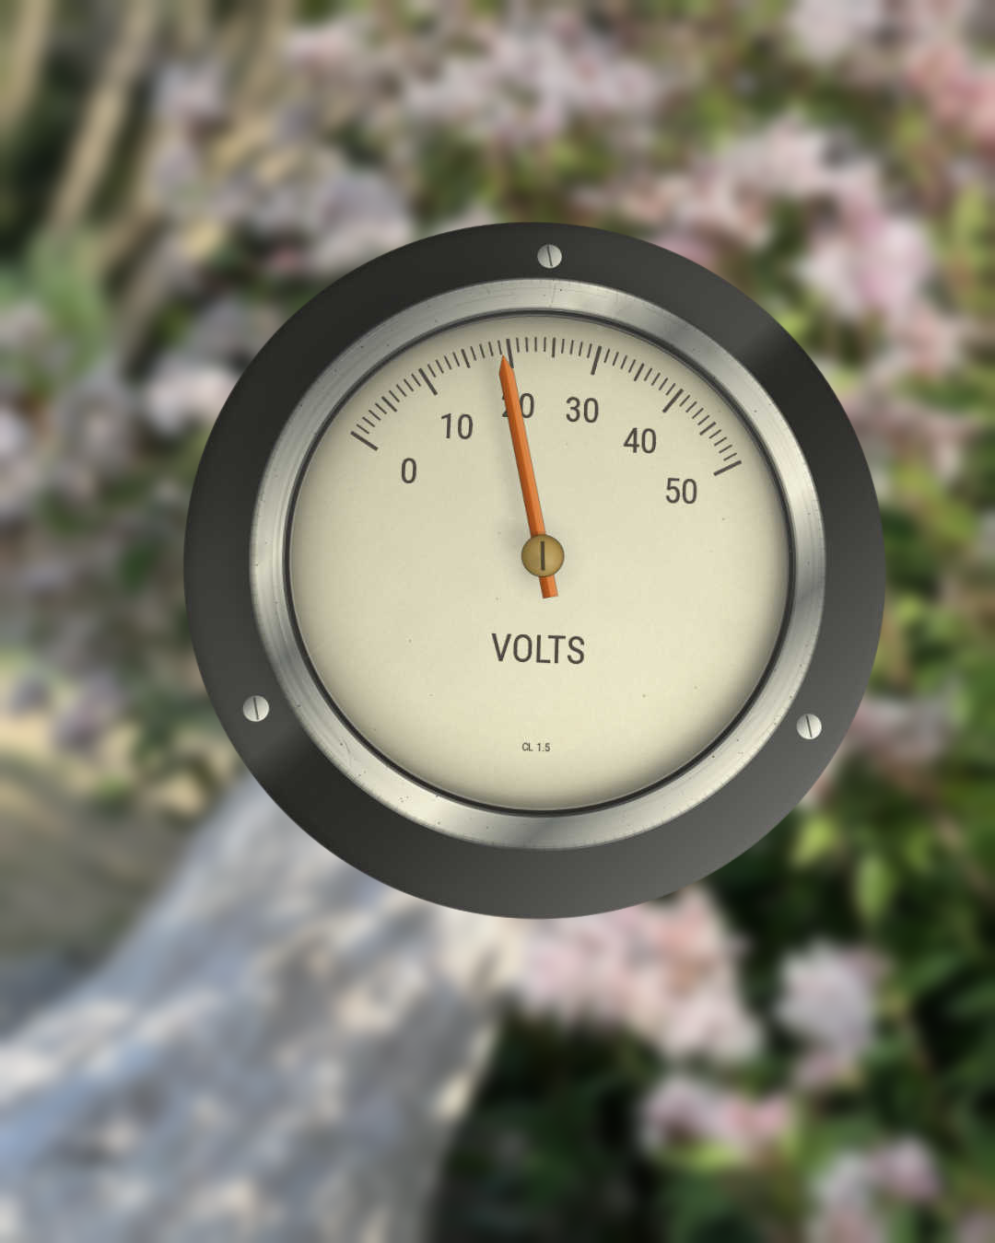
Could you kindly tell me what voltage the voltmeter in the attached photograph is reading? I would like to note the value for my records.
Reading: 19 V
